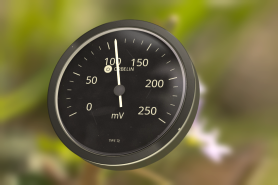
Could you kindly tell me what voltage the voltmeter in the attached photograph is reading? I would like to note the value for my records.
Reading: 110 mV
